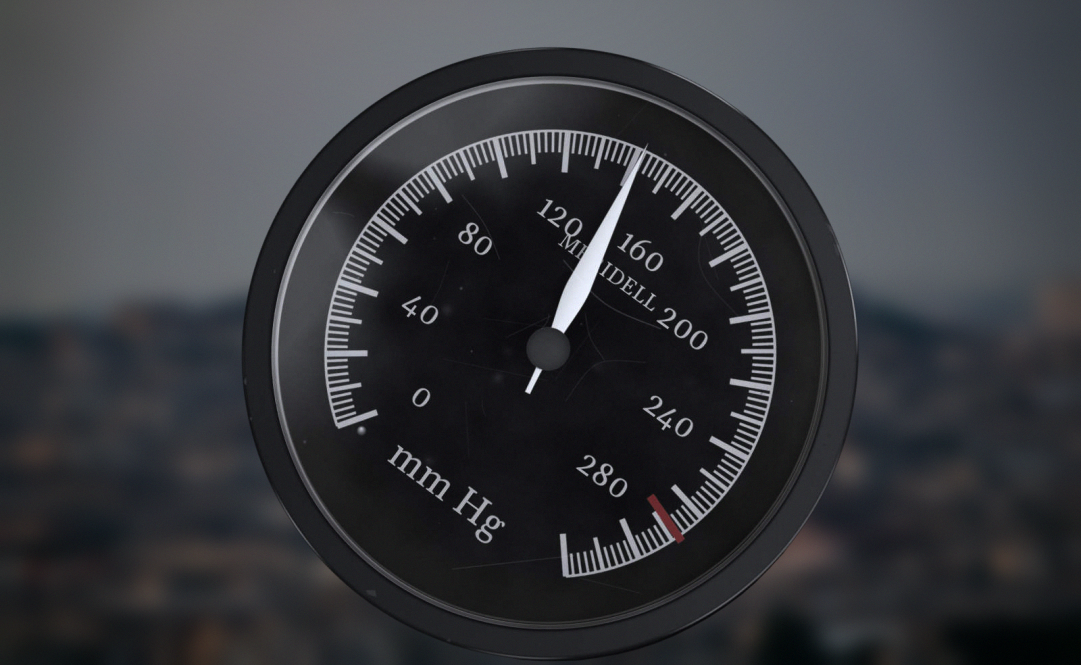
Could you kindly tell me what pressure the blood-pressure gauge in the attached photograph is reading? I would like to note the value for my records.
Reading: 142 mmHg
